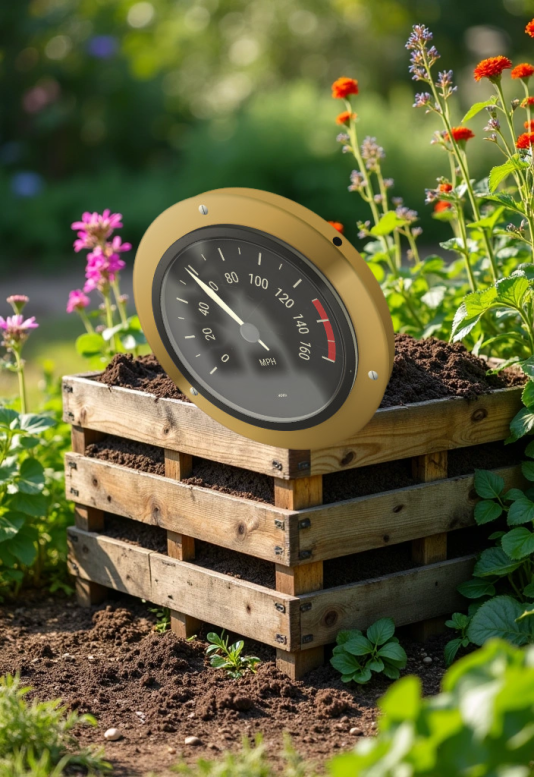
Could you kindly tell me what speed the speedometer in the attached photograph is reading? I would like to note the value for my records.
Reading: 60 mph
